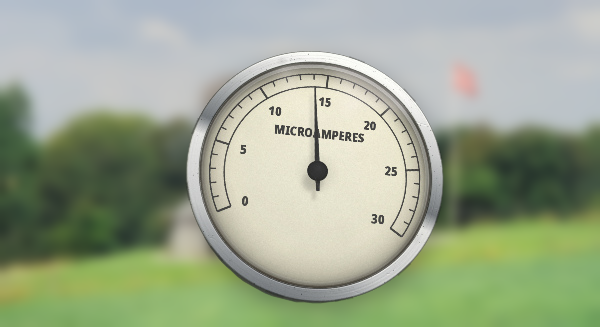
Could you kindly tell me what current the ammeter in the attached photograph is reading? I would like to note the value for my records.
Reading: 14 µA
